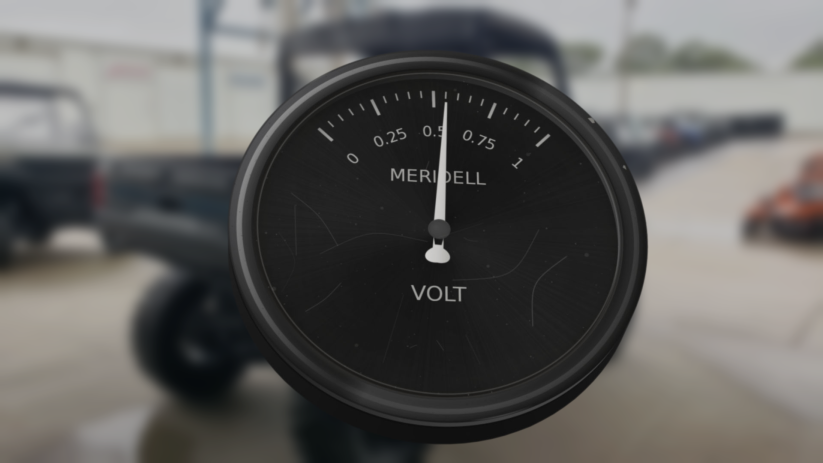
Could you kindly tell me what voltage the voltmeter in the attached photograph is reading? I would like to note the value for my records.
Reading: 0.55 V
